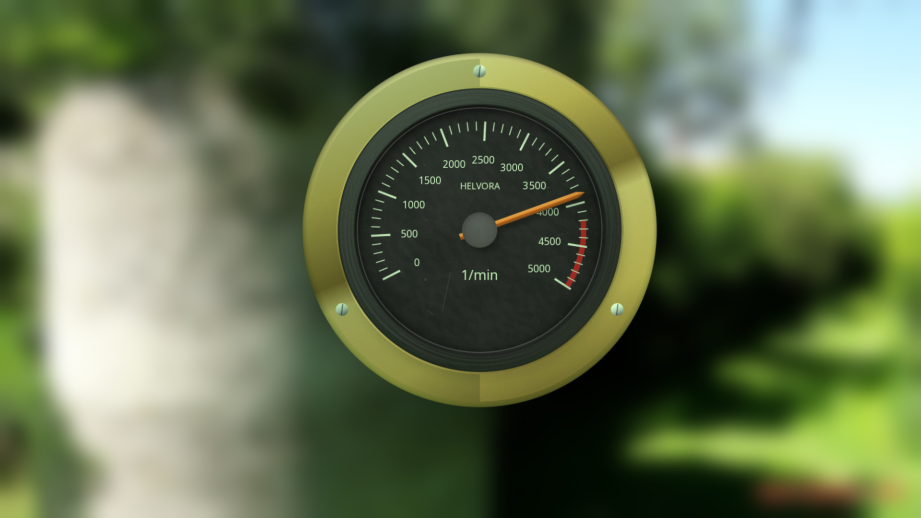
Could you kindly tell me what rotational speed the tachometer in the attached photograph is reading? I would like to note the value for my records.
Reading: 3900 rpm
